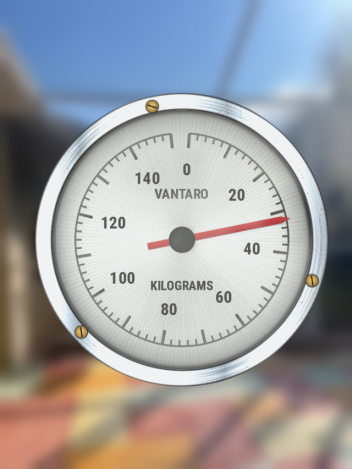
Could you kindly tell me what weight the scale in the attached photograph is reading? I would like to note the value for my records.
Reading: 32 kg
